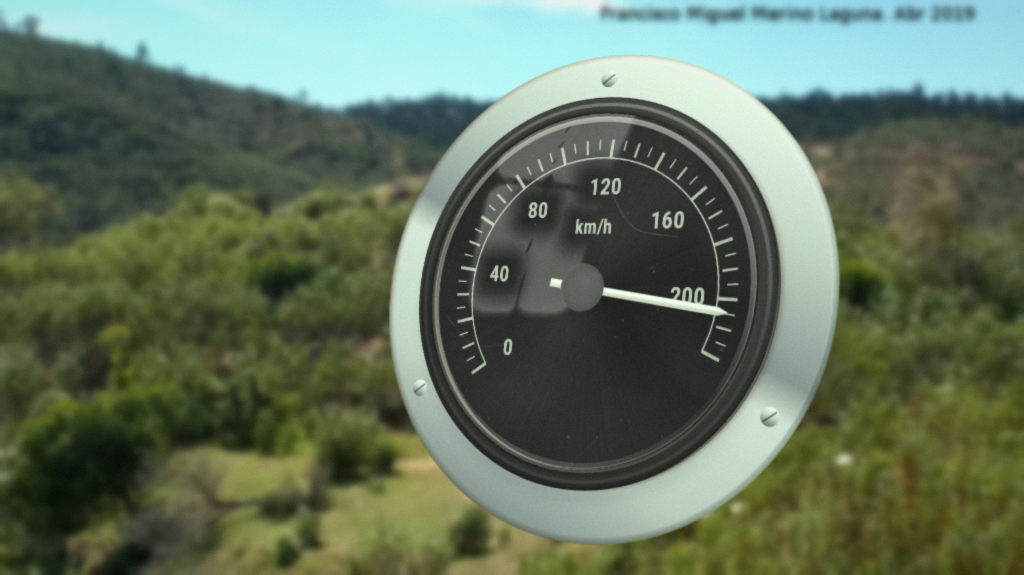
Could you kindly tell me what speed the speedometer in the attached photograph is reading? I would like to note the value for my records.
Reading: 205 km/h
